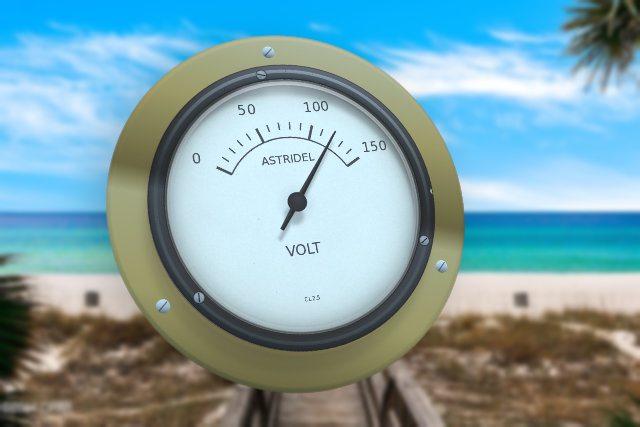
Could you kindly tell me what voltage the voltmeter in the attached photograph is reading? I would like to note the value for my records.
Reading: 120 V
